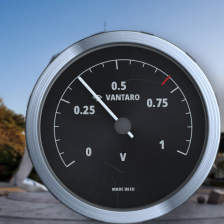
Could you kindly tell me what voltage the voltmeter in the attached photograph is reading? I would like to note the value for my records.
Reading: 0.35 V
